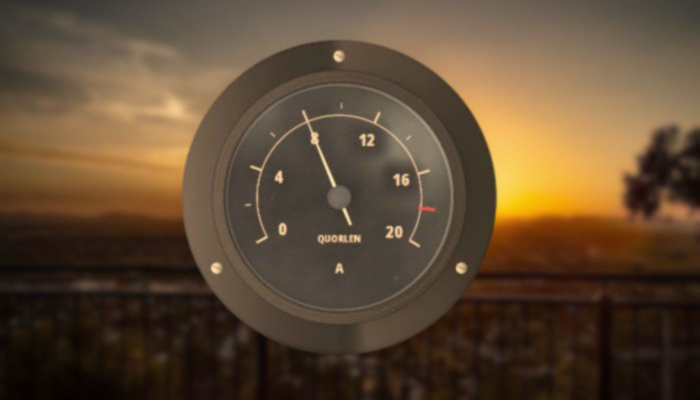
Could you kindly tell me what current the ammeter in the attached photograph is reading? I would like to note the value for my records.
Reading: 8 A
